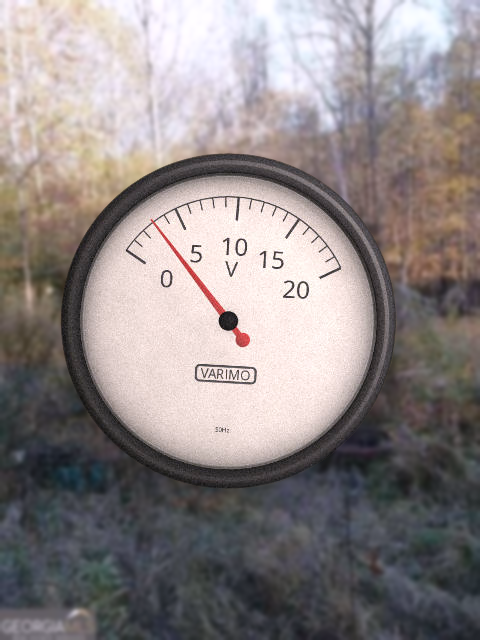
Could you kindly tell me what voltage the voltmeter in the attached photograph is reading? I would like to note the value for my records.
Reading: 3 V
